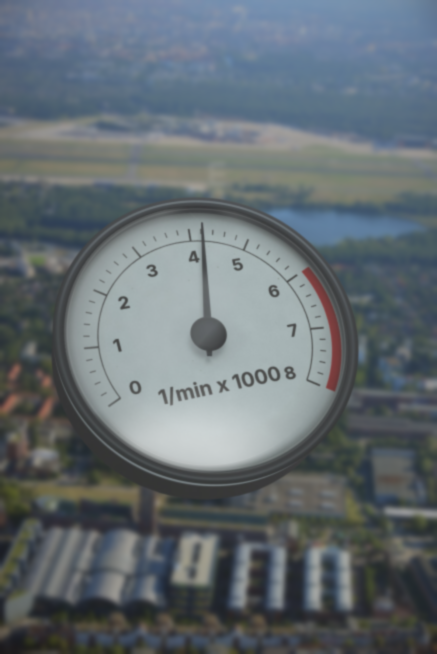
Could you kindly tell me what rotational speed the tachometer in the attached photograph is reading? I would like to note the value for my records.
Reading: 4200 rpm
